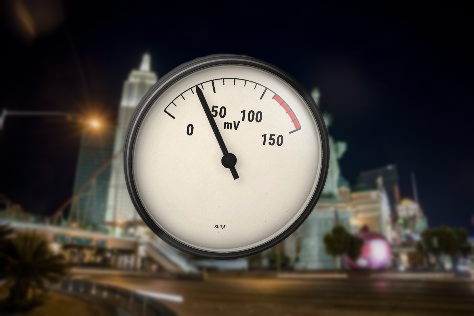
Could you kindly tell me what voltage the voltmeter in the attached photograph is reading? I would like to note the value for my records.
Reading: 35 mV
